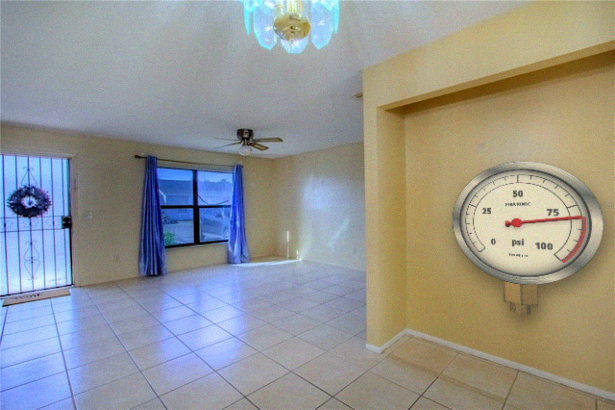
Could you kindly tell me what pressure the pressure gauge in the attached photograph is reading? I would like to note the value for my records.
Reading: 80 psi
